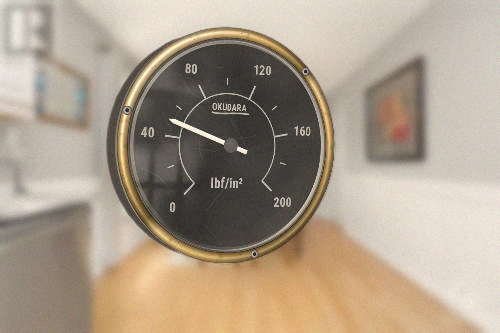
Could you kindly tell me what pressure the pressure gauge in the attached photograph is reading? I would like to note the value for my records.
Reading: 50 psi
